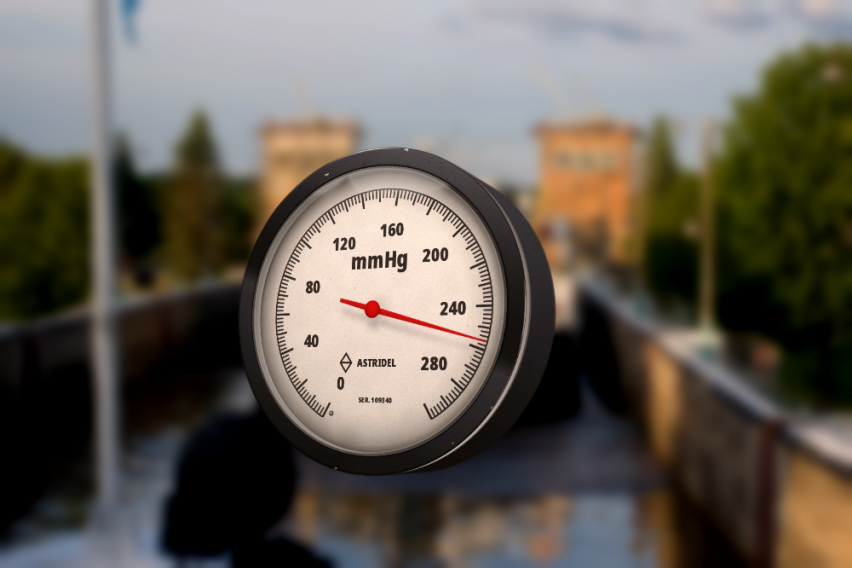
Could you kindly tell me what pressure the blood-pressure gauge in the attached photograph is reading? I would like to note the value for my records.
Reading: 256 mmHg
